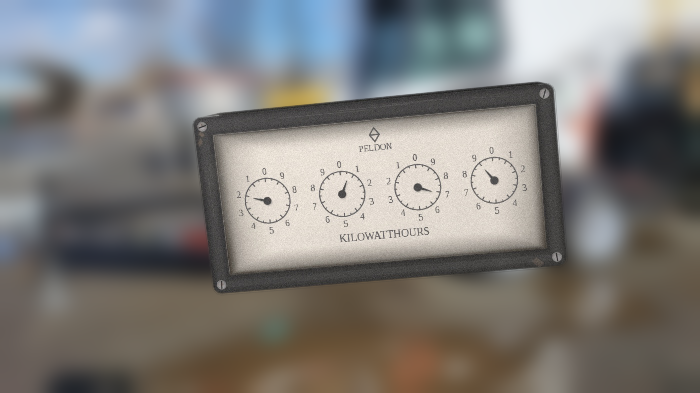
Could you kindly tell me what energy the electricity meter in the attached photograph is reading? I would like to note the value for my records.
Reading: 2069 kWh
